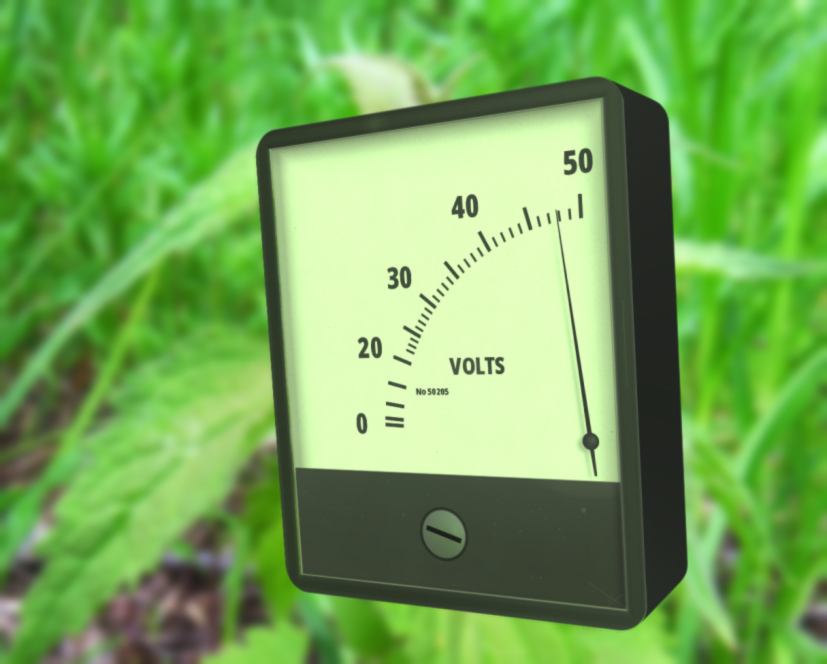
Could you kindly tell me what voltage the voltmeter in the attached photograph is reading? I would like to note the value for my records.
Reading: 48 V
